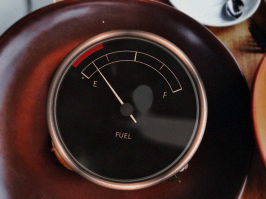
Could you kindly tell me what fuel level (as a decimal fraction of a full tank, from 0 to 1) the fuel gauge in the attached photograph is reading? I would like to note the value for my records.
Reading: 0.125
